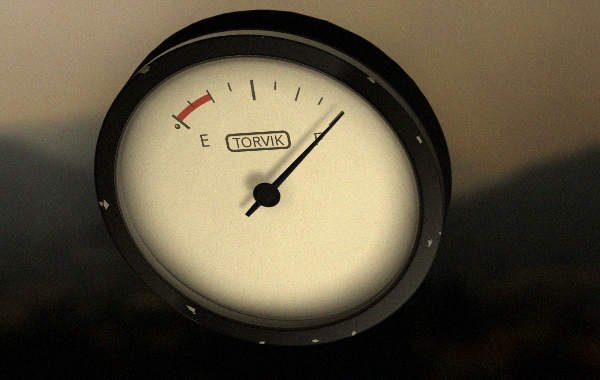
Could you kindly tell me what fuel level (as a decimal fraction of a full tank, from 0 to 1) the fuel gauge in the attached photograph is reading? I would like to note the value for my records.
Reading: 1
